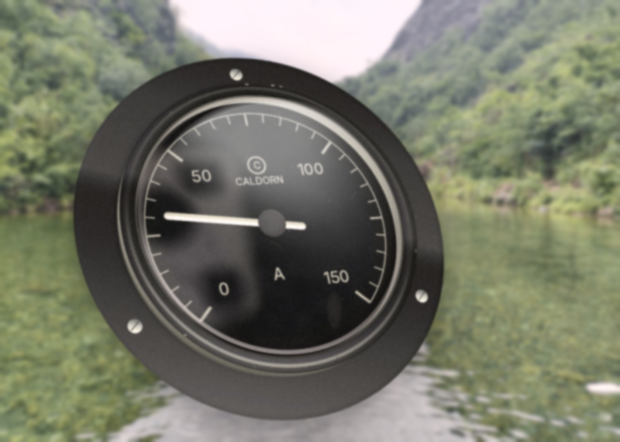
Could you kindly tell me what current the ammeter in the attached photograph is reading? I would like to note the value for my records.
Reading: 30 A
